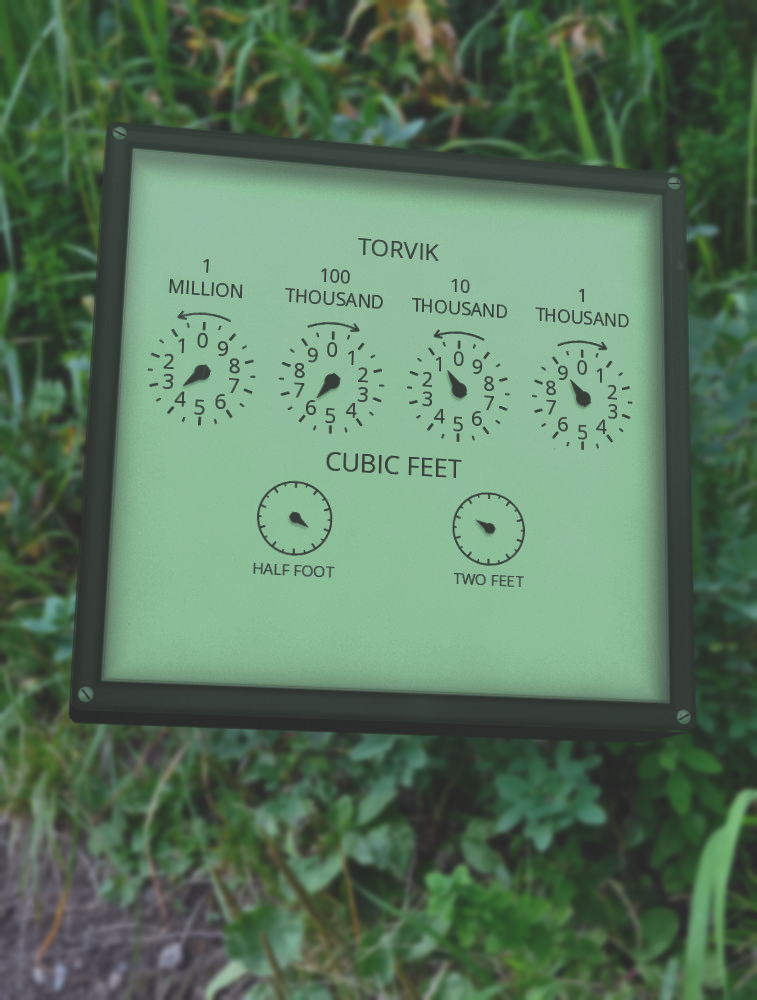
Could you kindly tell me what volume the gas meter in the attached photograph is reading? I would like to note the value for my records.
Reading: 360900 ft³
